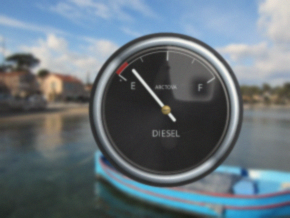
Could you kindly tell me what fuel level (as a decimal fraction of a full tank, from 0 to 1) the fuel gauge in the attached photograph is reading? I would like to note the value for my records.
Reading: 0.125
